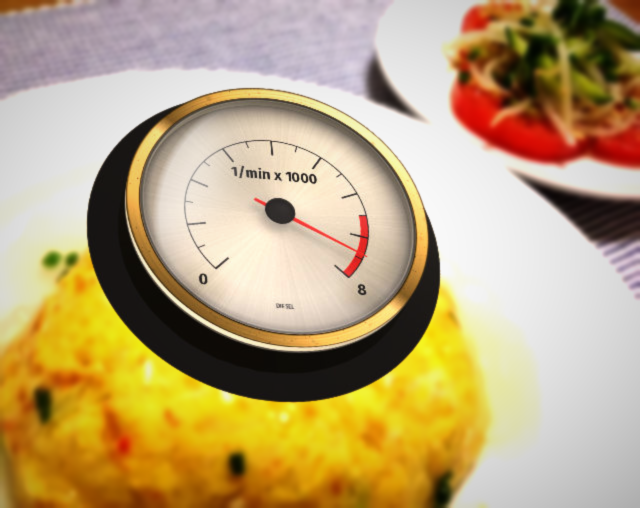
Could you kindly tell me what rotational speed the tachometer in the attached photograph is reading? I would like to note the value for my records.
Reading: 7500 rpm
